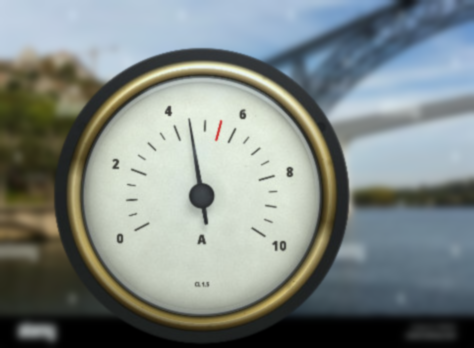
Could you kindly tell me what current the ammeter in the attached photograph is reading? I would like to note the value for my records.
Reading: 4.5 A
